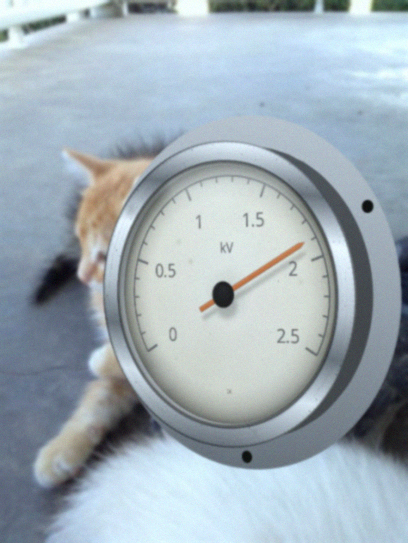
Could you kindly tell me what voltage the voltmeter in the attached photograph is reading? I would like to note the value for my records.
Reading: 1.9 kV
